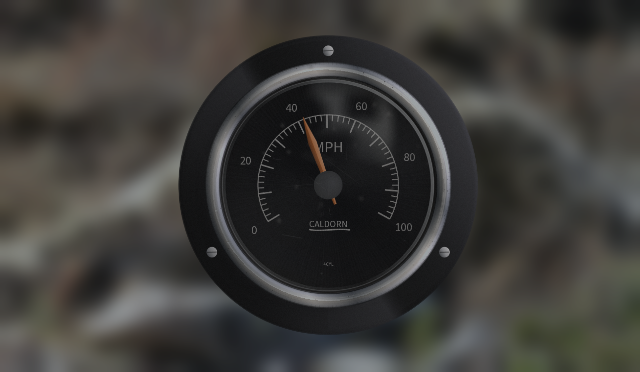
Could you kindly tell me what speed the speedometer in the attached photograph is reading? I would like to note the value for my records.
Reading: 42 mph
